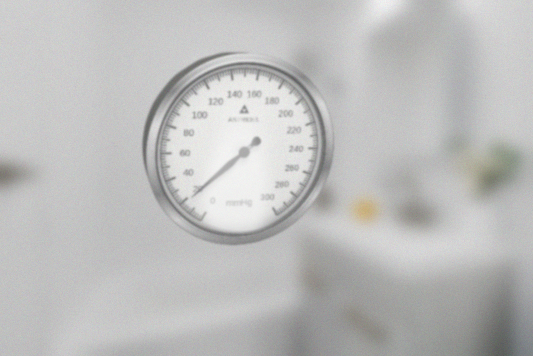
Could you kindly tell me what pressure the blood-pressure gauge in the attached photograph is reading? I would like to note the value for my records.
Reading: 20 mmHg
